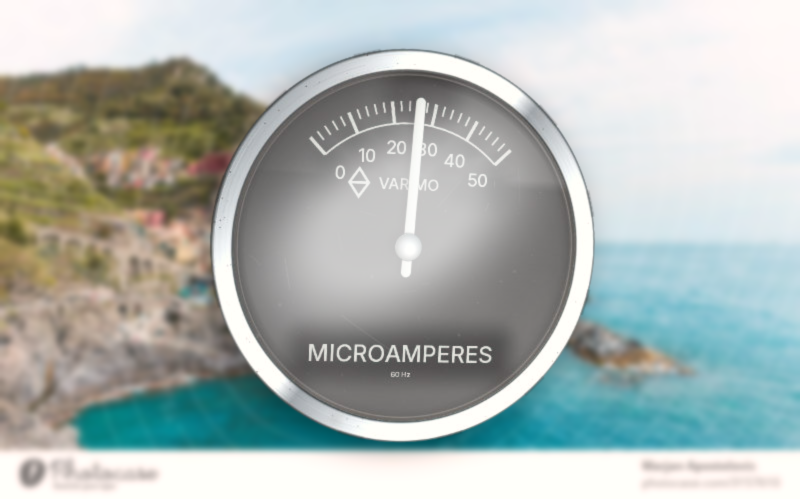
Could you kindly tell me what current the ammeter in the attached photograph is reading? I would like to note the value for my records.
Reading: 26 µA
